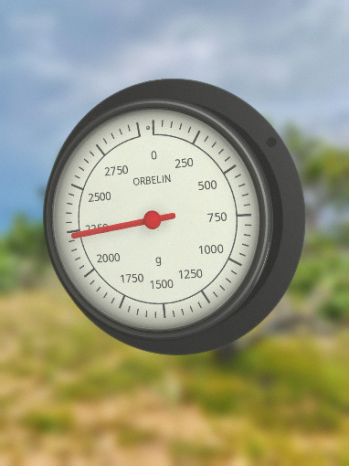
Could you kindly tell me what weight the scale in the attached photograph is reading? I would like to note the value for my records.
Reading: 2225 g
